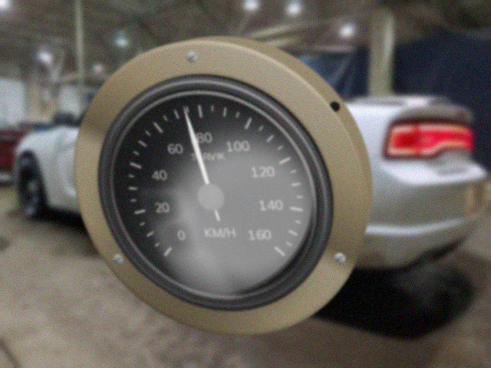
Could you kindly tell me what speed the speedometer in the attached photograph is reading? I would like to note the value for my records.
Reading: 75 km/h
